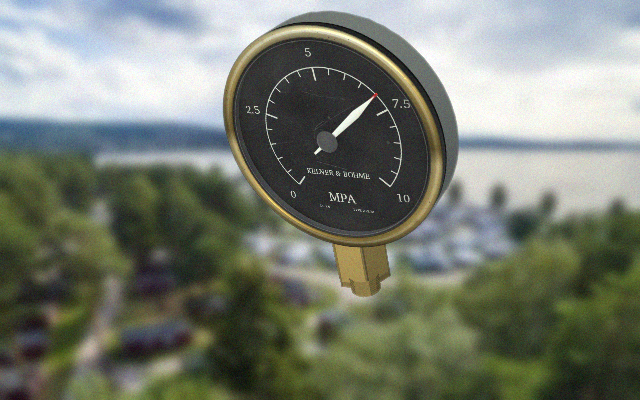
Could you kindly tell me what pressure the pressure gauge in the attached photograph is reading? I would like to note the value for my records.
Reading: 7 MPa
